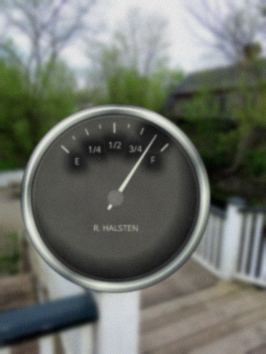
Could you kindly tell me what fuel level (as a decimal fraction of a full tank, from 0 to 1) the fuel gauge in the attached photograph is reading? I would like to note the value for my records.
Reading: 0.875
